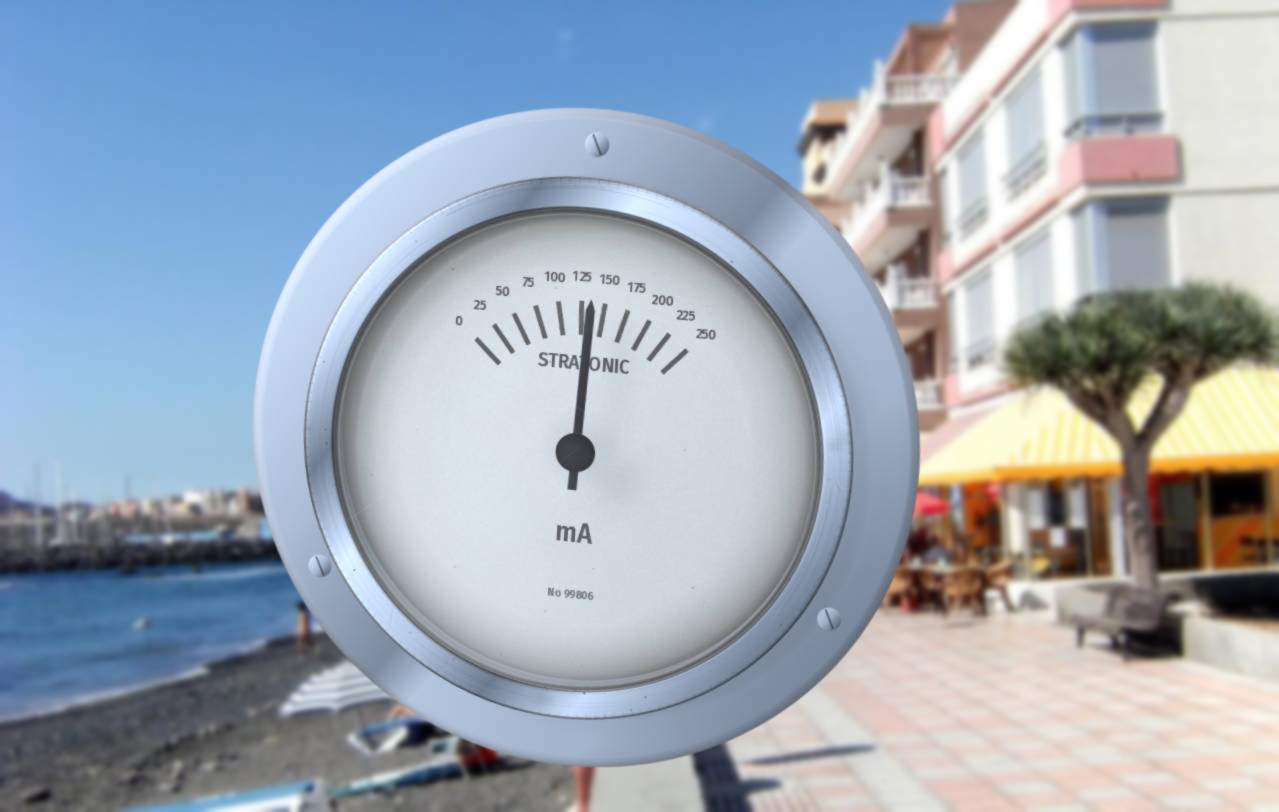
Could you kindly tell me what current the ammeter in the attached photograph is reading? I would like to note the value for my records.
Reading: 137.5 mA
